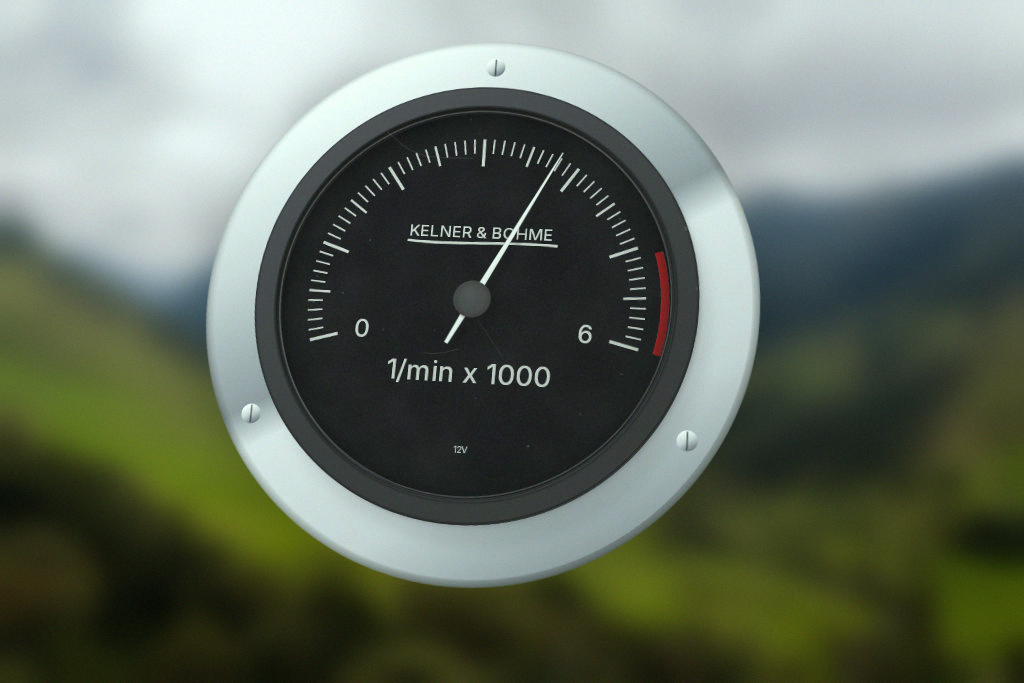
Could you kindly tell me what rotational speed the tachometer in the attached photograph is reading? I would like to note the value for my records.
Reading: 3800 rpm
